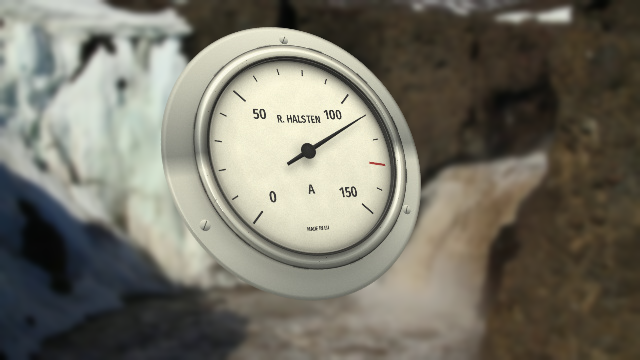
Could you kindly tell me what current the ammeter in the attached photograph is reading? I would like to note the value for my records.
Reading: 110 A
